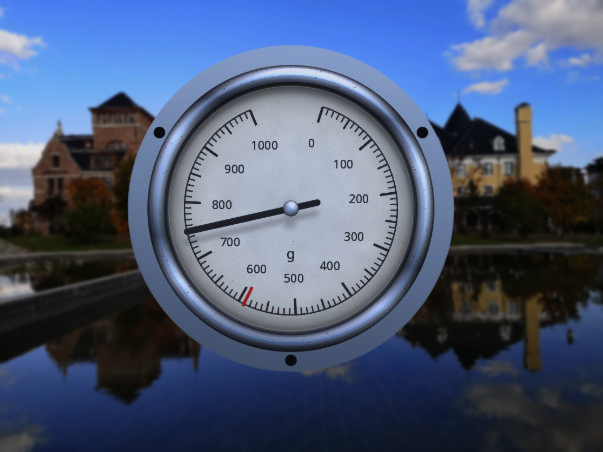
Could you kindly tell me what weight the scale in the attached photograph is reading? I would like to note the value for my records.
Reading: 750 g
